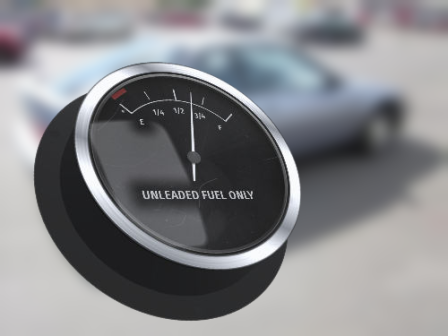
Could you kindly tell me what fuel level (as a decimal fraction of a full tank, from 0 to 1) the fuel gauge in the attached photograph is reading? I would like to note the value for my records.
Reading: 0.625
